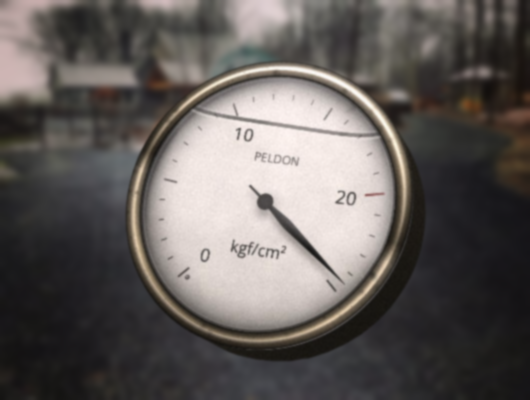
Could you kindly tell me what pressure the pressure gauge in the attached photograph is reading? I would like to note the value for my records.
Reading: 24.5 kg/cm²
